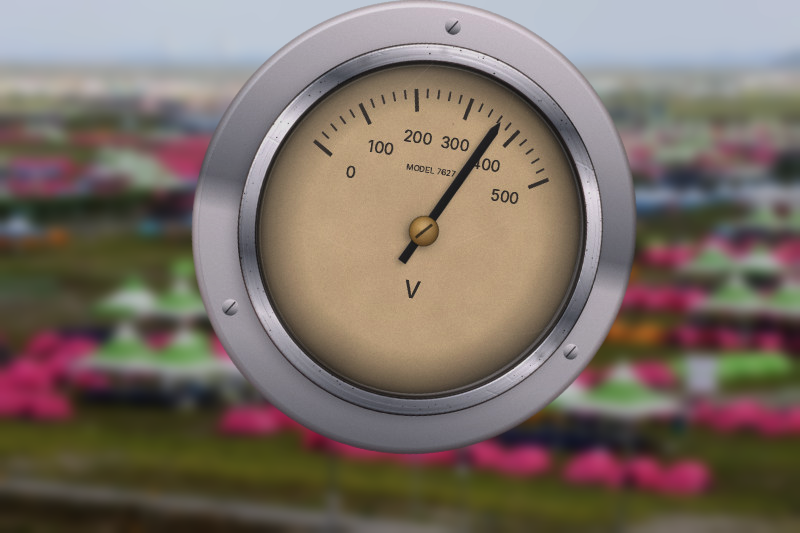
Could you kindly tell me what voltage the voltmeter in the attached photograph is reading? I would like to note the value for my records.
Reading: 360 V
